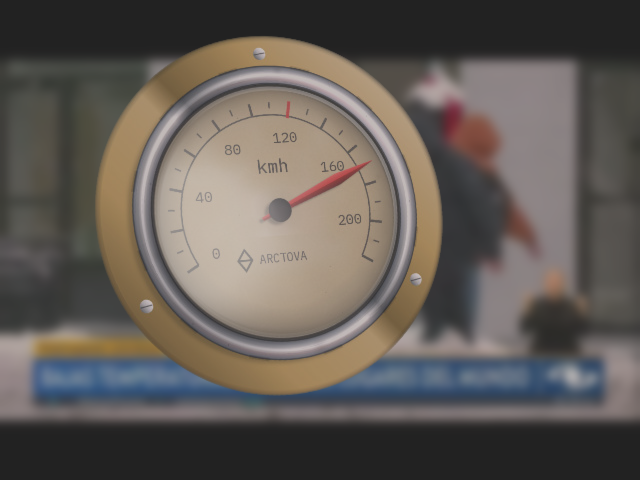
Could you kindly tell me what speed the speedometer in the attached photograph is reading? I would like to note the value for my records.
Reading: 170 km/h
